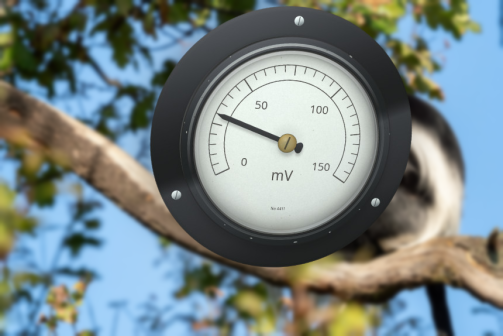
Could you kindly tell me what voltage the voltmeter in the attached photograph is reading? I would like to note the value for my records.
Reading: 30 mV
